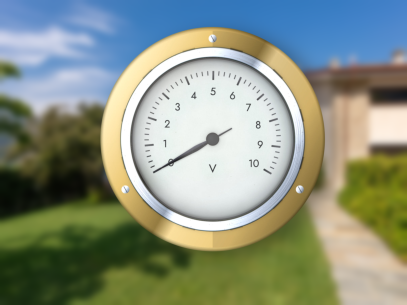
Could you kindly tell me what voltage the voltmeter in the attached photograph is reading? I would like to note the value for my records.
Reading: 0 V
